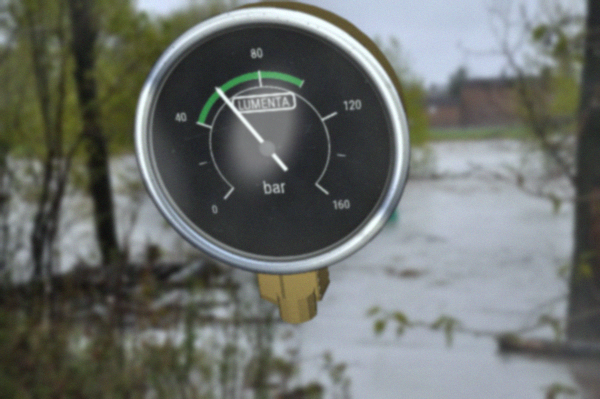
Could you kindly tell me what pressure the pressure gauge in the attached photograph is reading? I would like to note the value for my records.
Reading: 60 bar
